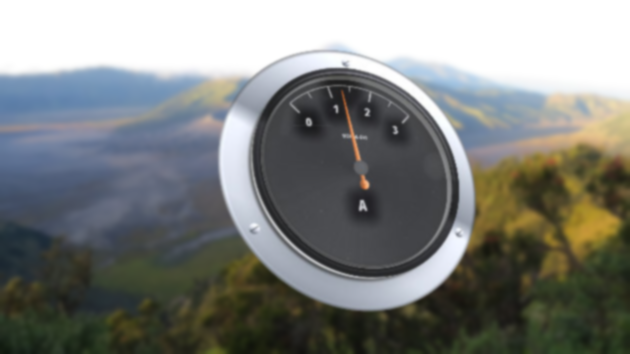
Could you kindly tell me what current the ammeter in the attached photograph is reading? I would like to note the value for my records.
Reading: 1.25 A
